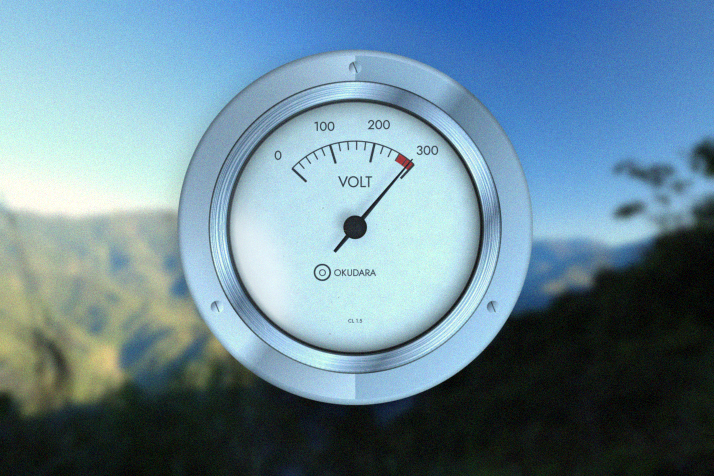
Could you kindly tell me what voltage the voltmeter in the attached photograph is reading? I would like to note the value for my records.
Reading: 290 V
